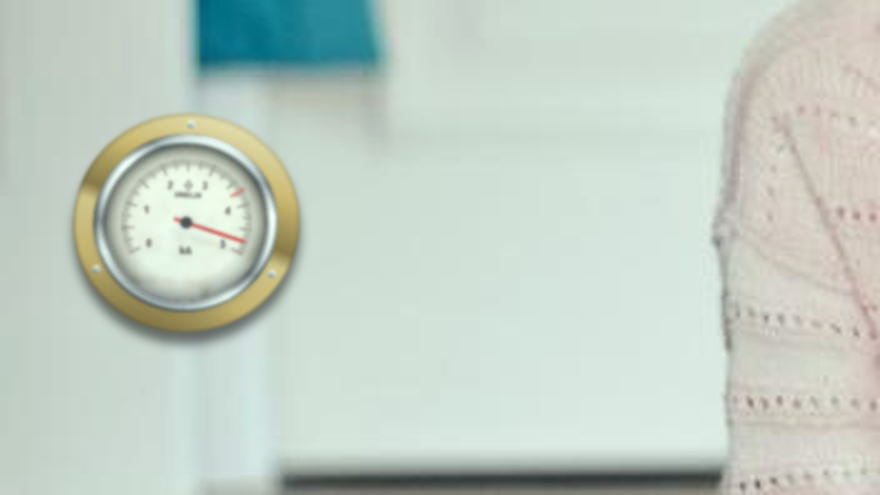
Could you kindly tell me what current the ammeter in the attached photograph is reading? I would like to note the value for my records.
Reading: 4.75 kA
